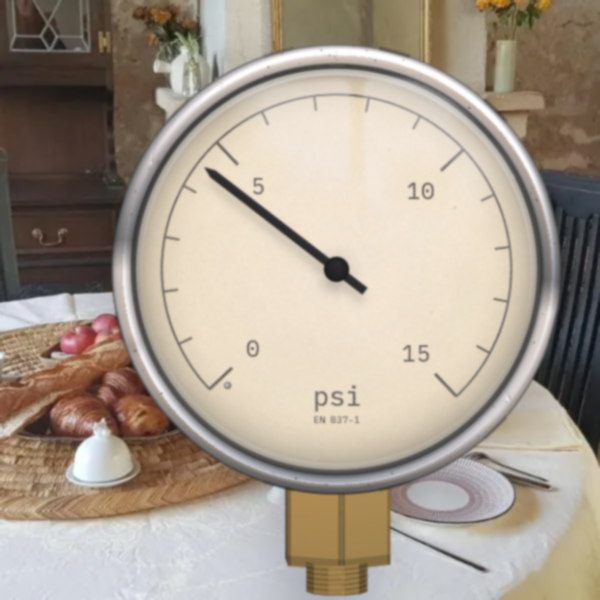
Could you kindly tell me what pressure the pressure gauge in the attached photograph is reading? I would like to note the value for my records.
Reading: 4.5 psi
